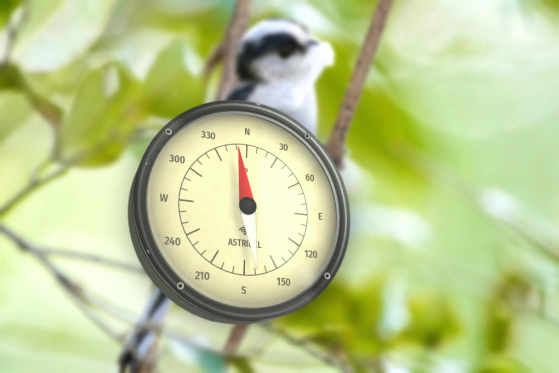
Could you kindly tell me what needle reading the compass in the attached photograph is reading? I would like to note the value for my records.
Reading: 350 °
